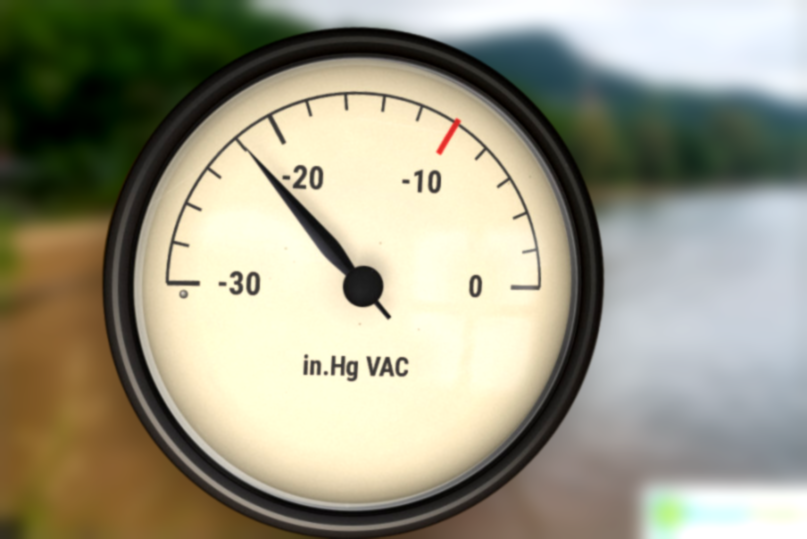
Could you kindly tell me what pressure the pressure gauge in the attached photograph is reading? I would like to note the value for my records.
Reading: -22 inHg
